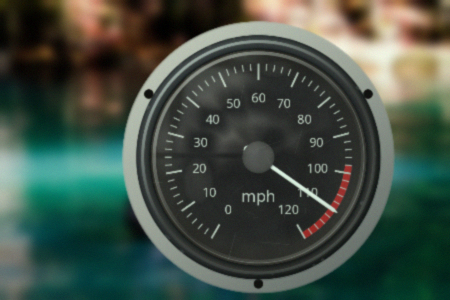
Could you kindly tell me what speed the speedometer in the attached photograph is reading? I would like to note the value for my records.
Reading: 110 mph
